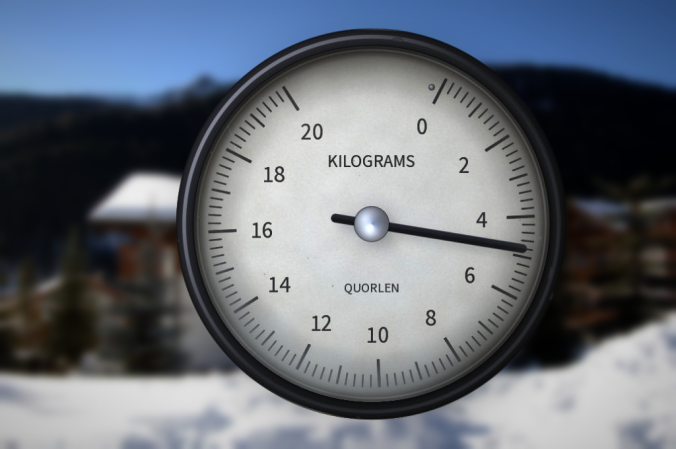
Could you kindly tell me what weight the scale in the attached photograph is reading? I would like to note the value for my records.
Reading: 4.8 kg
